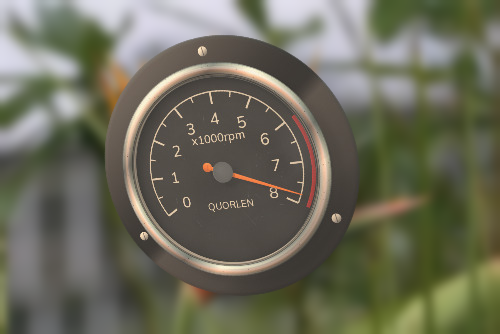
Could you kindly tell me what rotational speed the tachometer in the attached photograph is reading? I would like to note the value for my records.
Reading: 7750 rpm
